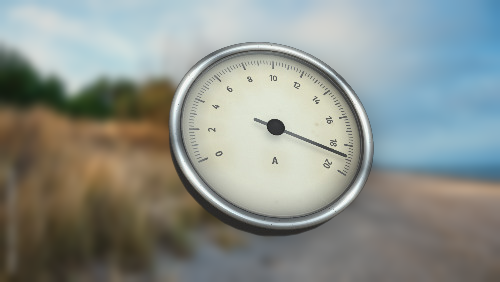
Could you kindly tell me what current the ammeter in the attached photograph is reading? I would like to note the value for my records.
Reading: 19 A
